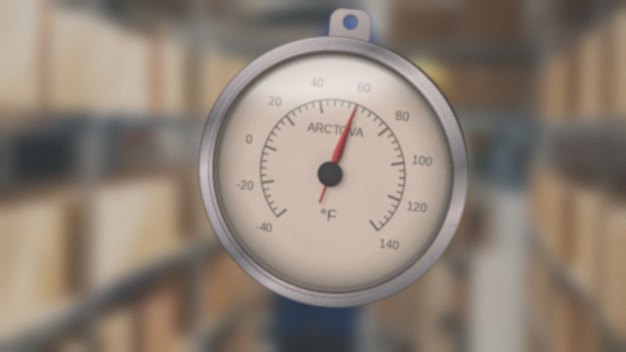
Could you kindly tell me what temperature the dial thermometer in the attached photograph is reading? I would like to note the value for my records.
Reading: 60 °F
